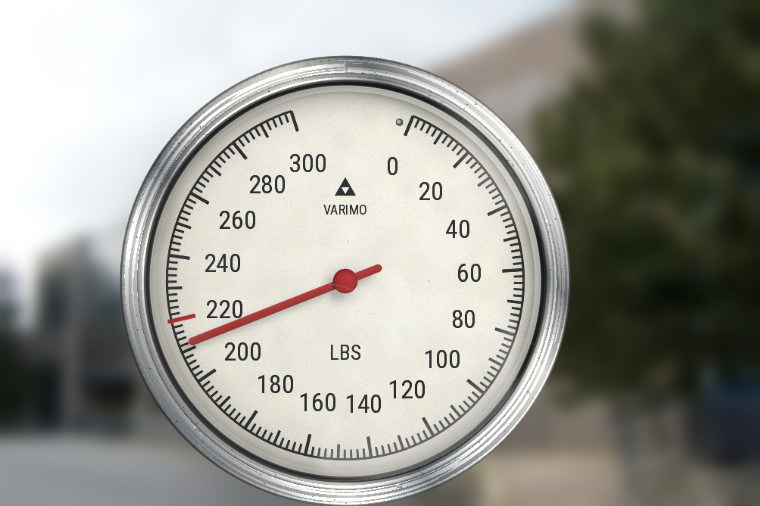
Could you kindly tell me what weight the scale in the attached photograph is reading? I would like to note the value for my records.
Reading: 212 lb
